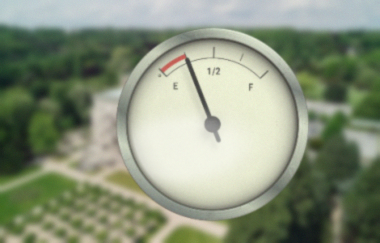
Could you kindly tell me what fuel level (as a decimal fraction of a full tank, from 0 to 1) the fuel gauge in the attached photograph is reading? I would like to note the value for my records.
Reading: 0.25
